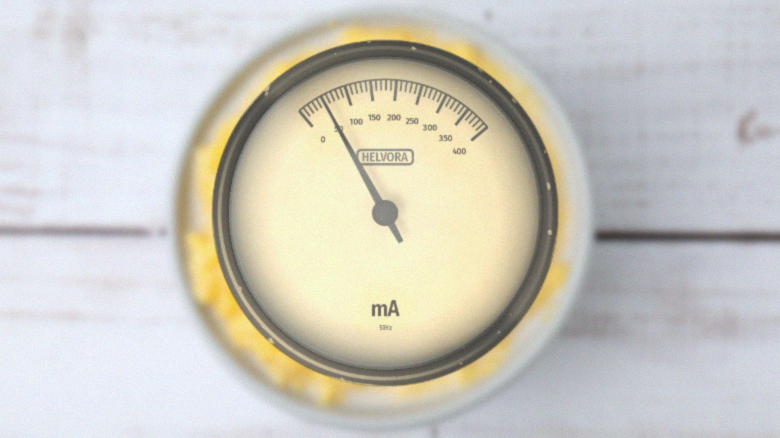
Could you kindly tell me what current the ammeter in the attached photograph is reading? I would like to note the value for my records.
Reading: 50 mA
